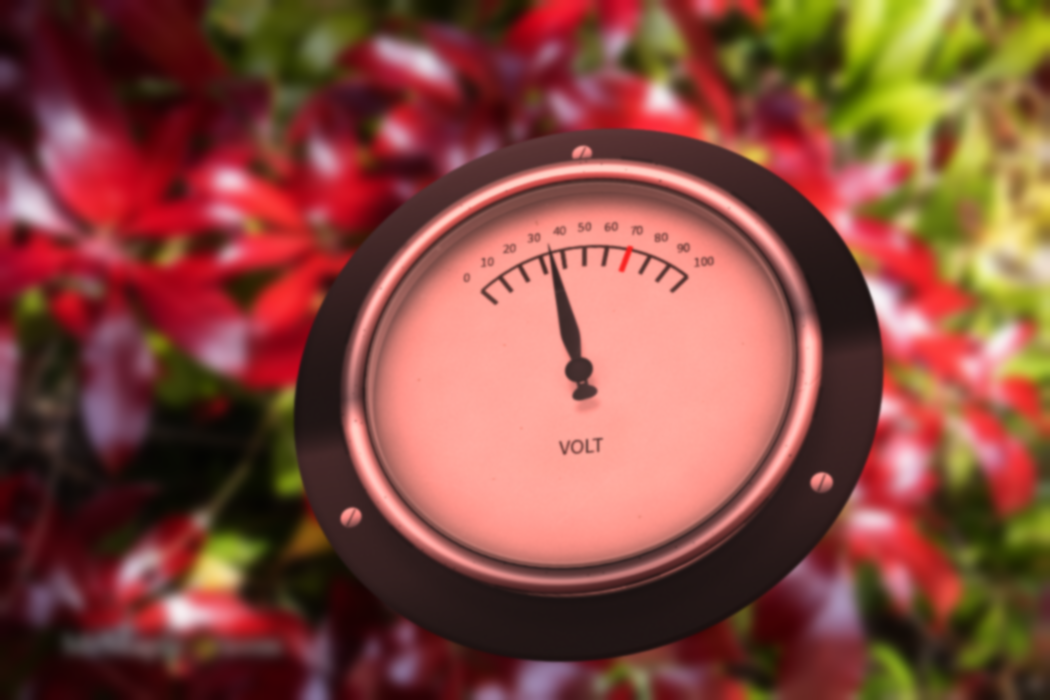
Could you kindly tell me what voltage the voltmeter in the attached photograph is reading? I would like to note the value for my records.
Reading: 35 V
